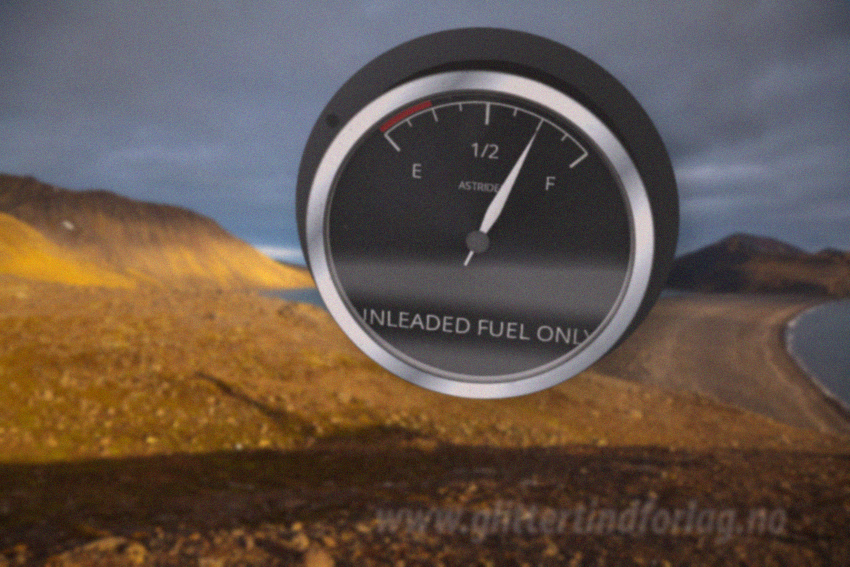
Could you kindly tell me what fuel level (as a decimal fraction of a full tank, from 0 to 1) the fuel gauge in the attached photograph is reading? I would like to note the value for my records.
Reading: 0.75
